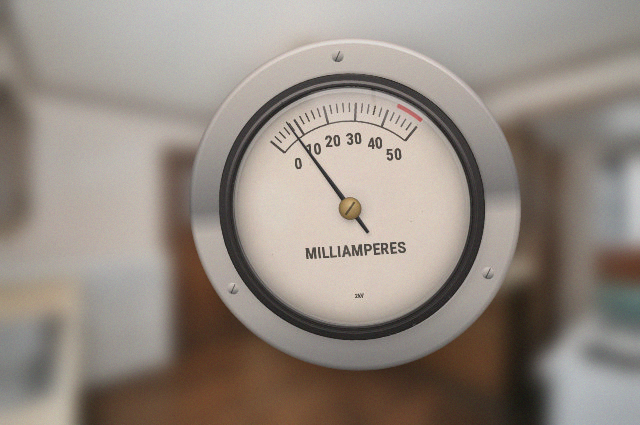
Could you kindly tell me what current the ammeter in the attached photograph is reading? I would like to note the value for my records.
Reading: 8 mA
